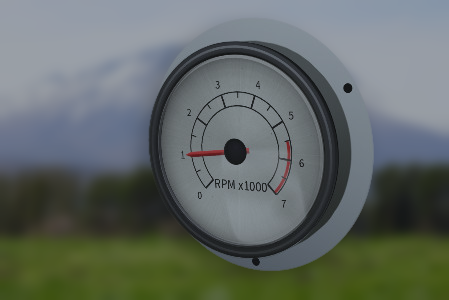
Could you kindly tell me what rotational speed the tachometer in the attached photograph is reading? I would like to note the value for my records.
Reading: 1000 rpm
